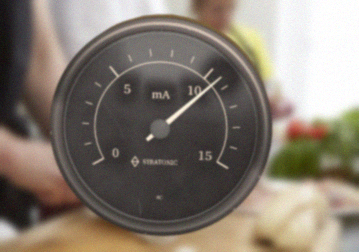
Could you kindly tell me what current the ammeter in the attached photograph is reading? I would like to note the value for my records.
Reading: 10.5 mA
